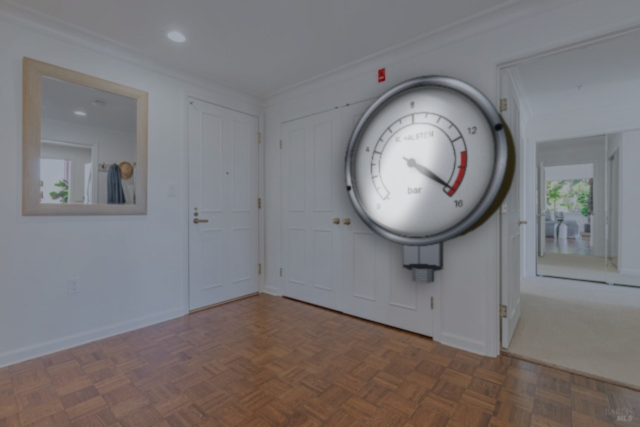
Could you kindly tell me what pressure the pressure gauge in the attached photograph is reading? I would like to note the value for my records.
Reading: 15.5 bar
